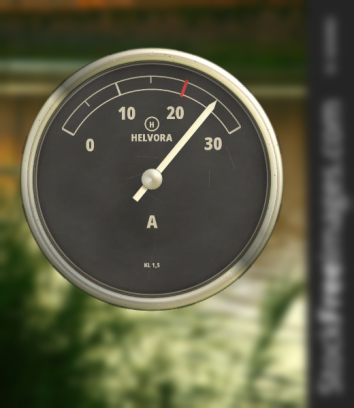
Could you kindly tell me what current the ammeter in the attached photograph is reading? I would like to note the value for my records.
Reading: 25 A
